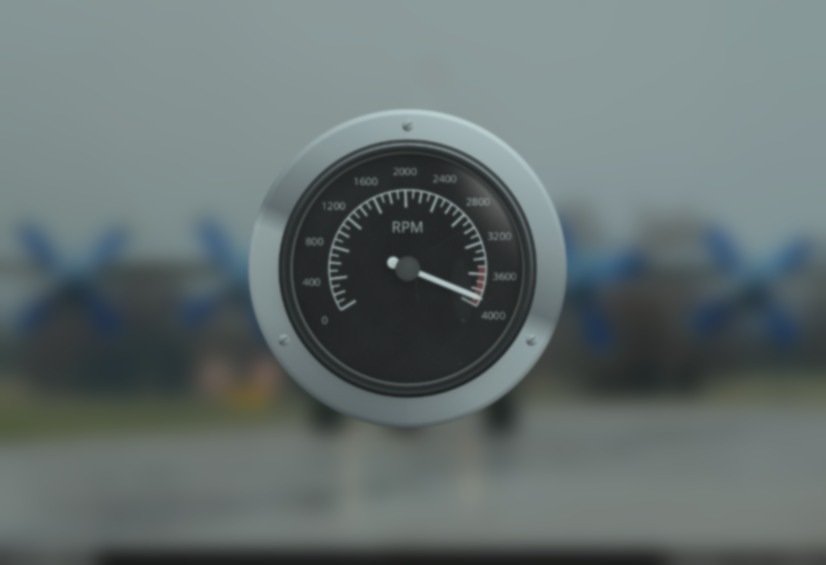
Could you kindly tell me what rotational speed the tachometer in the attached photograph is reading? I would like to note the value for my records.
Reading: 3900 rpm
